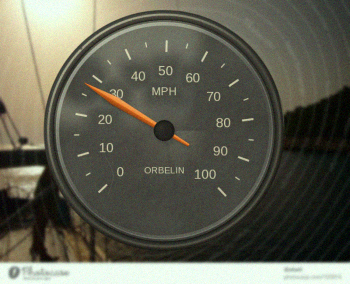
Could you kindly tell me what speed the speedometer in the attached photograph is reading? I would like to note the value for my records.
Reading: 27.5 mph
